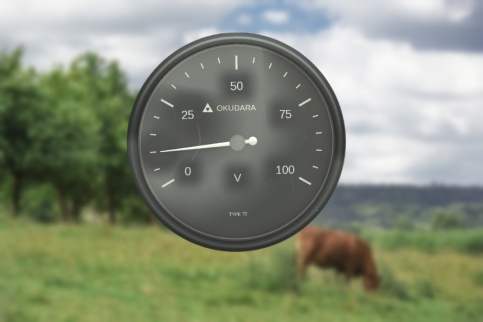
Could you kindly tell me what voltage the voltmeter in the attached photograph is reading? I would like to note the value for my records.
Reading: 10 V
